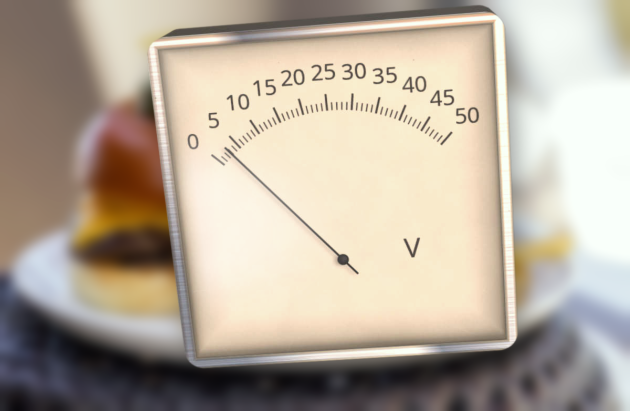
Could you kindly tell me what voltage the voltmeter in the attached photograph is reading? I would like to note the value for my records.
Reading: 3 V
